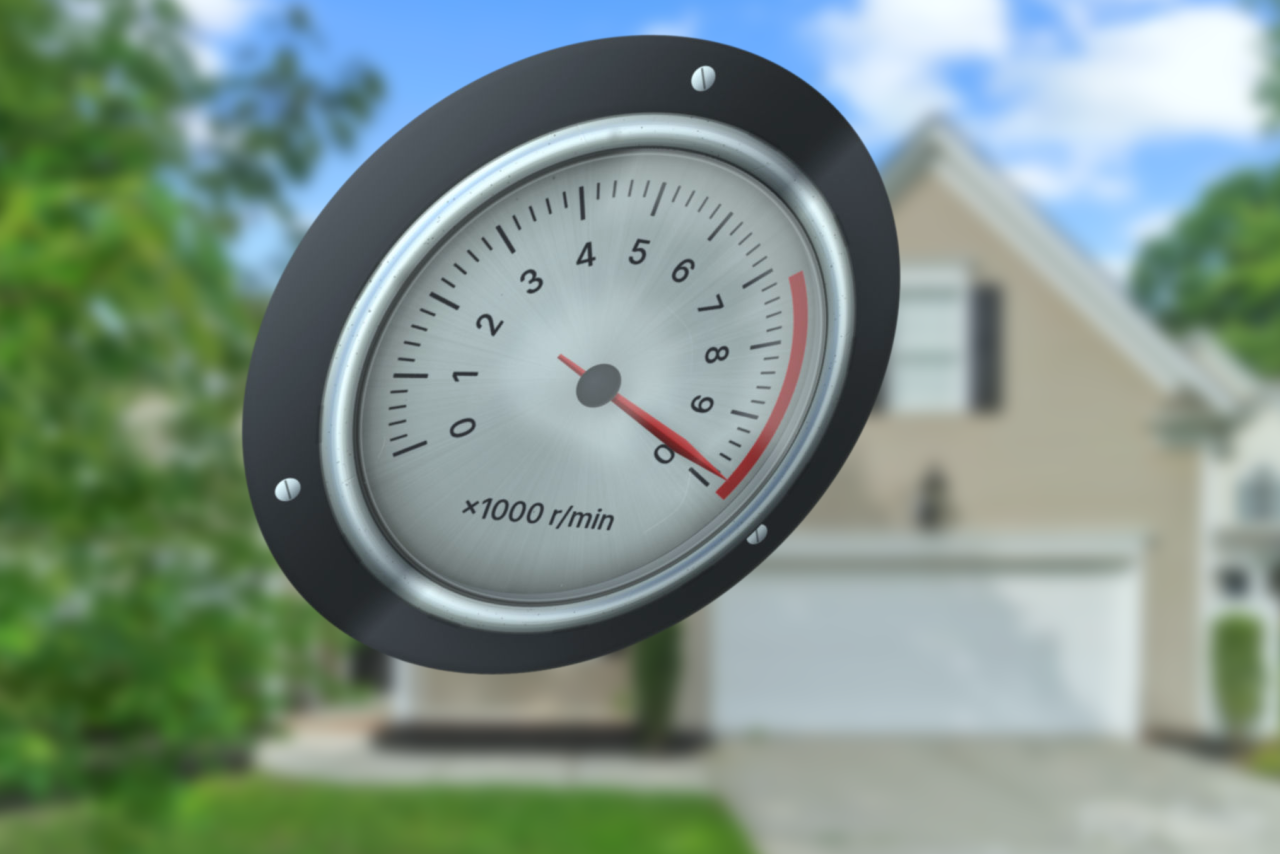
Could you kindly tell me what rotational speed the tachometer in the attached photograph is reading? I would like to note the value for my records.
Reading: 9800 rpm
